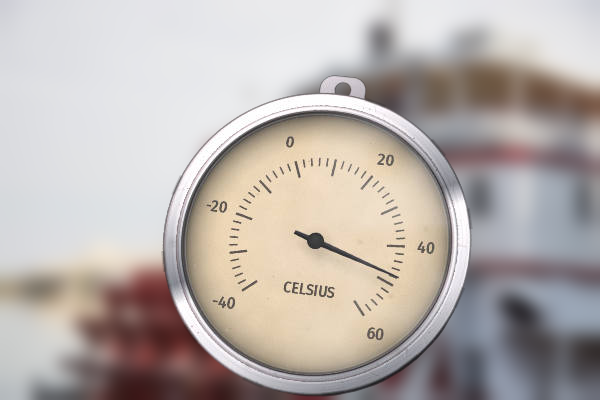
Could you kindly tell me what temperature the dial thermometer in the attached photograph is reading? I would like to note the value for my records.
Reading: 48 °C
